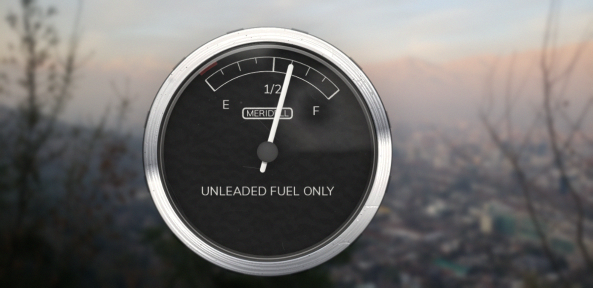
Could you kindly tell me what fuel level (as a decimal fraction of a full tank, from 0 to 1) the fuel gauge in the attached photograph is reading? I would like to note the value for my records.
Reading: 0.625
